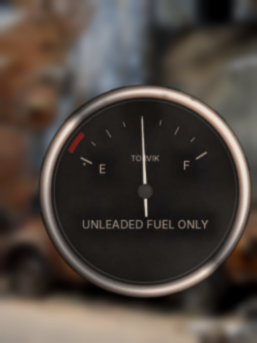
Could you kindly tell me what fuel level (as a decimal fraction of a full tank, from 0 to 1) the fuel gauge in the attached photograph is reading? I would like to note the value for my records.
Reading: 0.5
